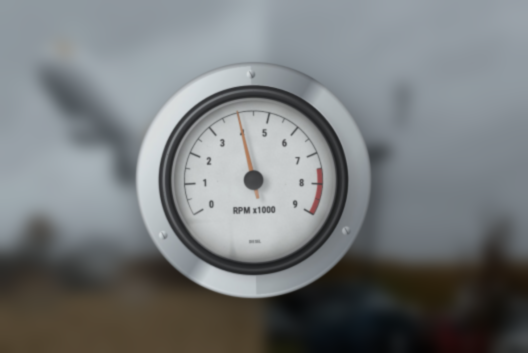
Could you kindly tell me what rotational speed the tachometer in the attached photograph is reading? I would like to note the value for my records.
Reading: 4000 rpm
